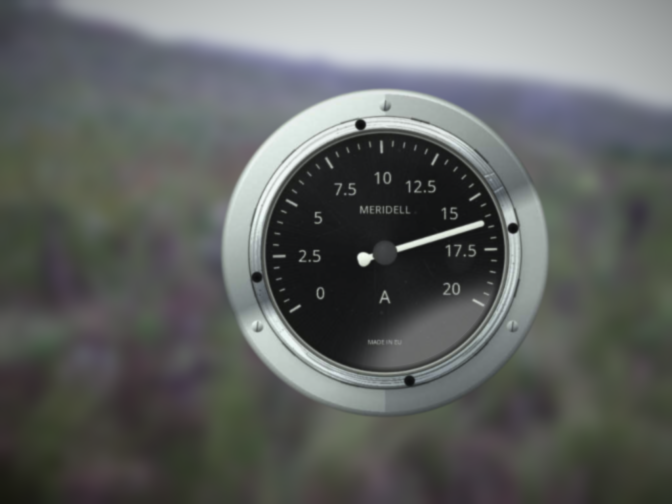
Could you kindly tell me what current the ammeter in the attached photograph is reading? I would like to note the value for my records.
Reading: 16.25 A
